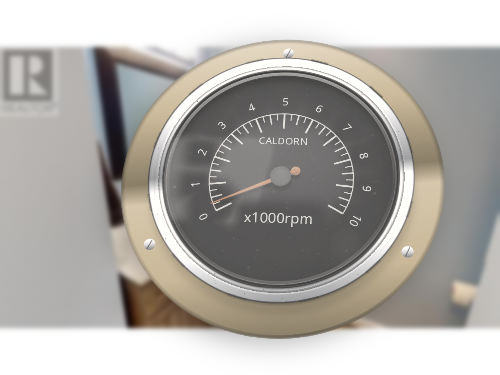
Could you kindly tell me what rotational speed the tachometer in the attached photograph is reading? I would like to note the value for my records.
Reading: 250 rpm
